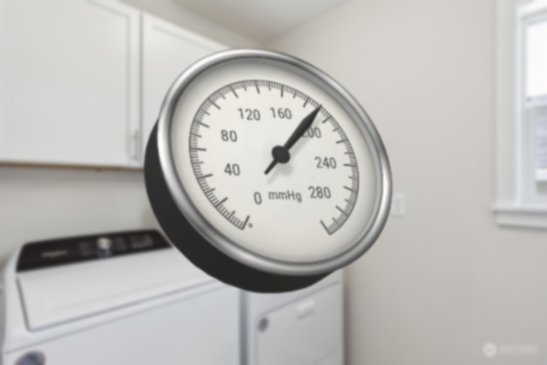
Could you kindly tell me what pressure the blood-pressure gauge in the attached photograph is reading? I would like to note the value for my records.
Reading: 190 mmHg
